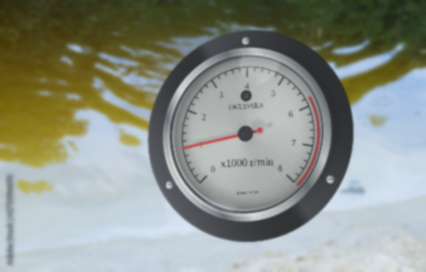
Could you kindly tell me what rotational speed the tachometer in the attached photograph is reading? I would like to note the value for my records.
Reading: 1000 rpm
